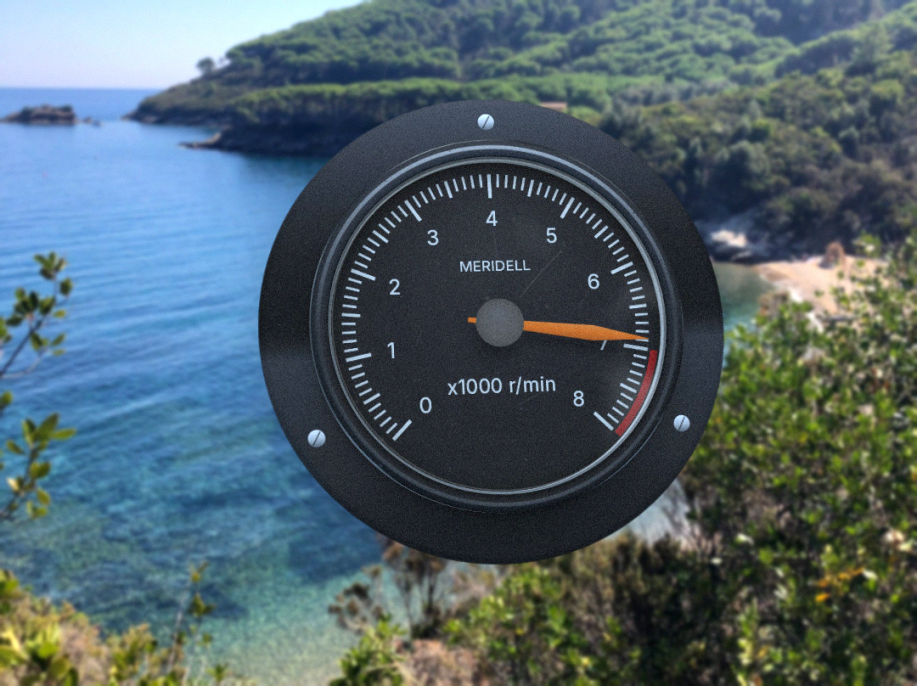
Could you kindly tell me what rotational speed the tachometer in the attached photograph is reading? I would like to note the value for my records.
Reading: 6900 rpm
